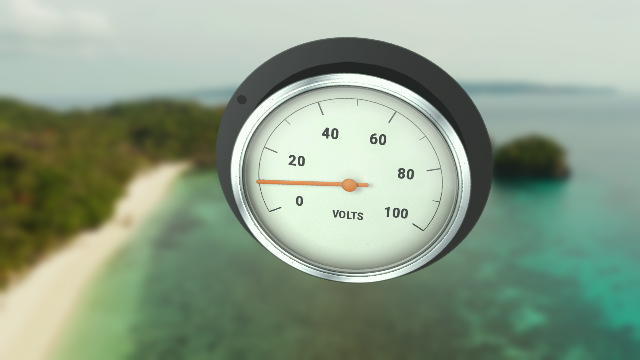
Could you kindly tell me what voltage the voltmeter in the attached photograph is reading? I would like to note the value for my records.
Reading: 10 V
